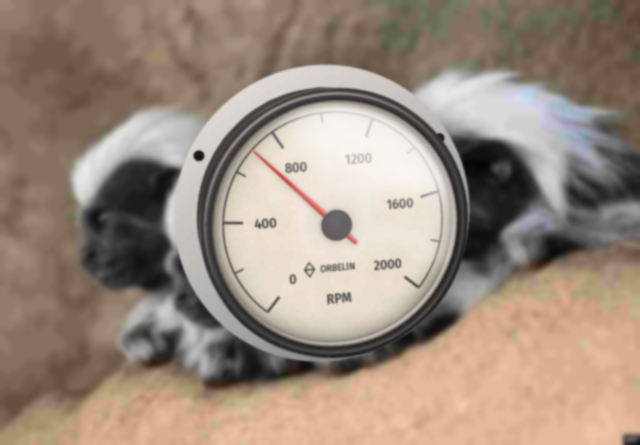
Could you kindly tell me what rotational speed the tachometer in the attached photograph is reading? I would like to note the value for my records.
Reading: 700 rpm
